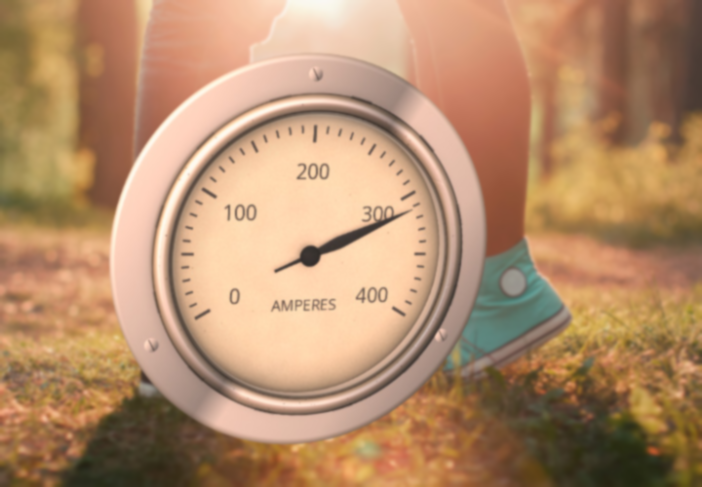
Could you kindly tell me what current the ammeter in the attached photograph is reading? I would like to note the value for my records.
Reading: 310 A
